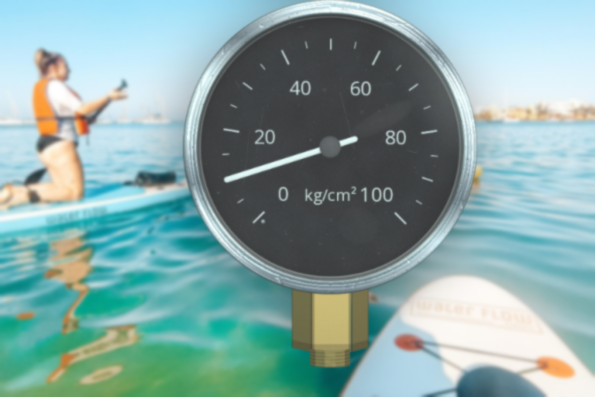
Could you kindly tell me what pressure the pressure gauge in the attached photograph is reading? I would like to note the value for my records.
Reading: 10 kg/cm²
